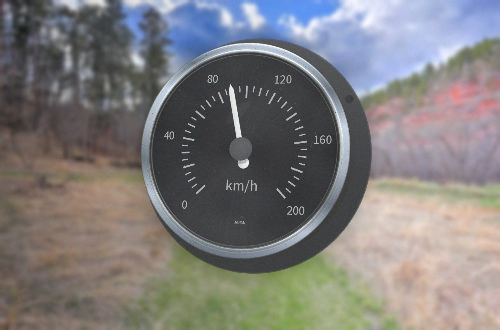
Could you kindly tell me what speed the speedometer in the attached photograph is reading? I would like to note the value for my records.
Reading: 90 km/h
